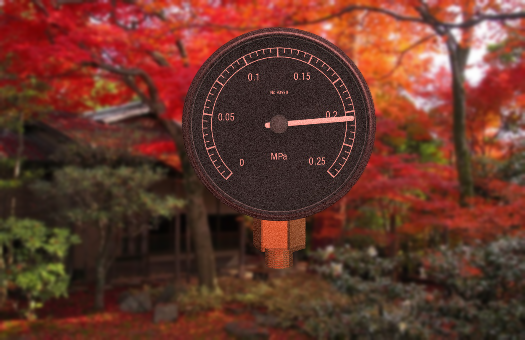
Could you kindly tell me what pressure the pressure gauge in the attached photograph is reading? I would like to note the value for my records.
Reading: 0.205 MPa
